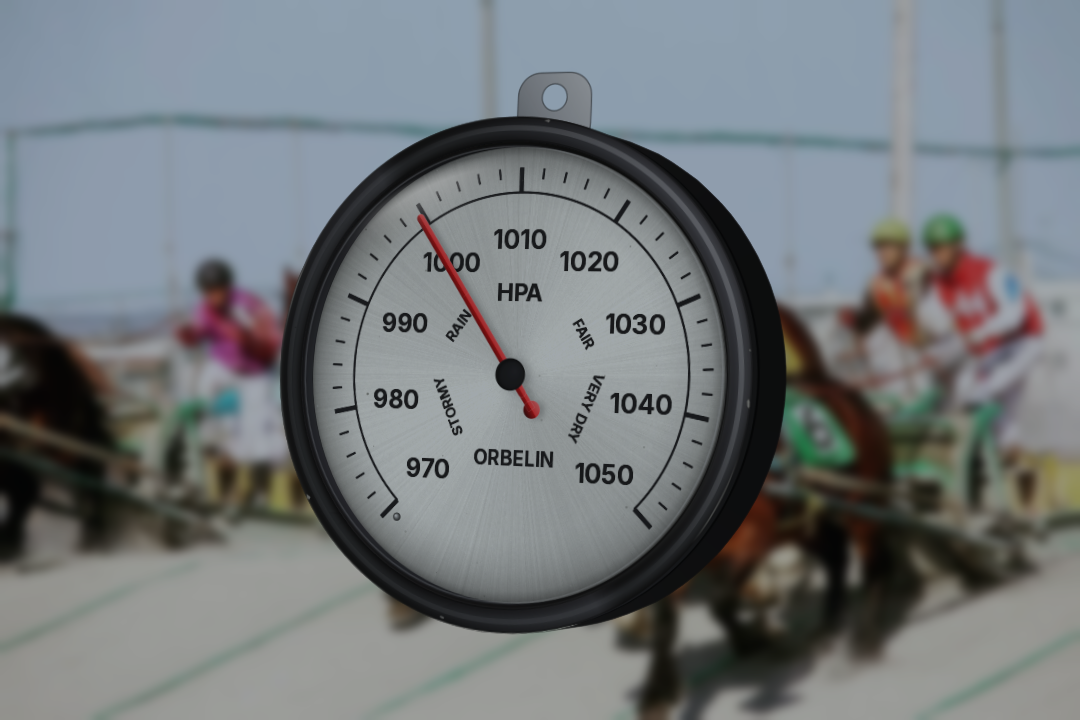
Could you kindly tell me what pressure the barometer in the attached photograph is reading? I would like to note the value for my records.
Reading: 1000 hPa
